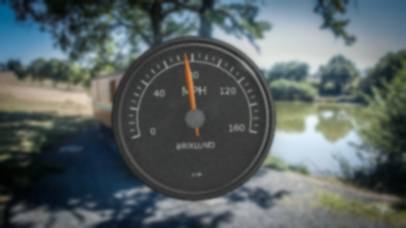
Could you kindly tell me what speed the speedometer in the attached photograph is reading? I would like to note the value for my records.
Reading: 75 mph
